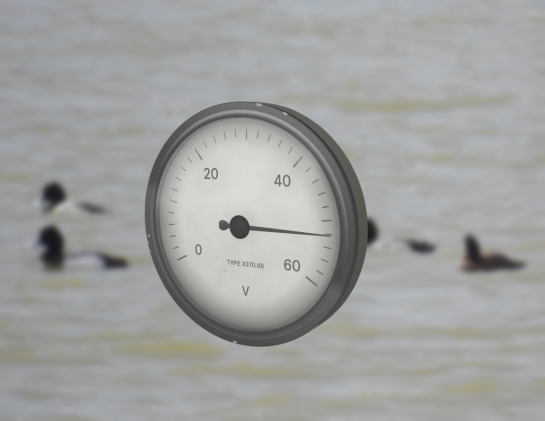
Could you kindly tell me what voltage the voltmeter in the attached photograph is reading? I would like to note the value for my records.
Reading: 52 V
